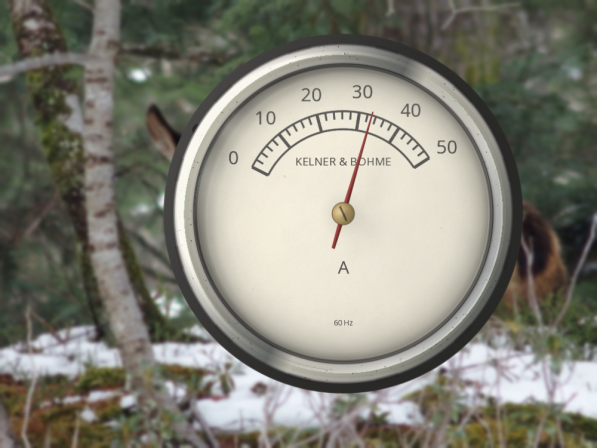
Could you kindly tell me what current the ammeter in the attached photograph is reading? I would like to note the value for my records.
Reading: 33 A
